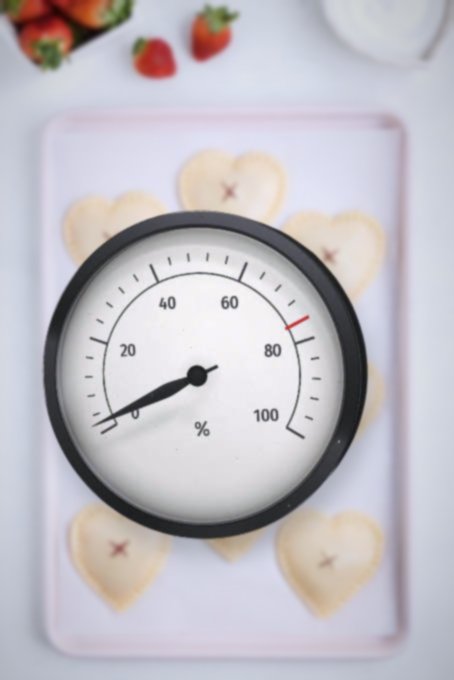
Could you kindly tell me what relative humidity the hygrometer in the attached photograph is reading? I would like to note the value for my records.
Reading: 2 %
